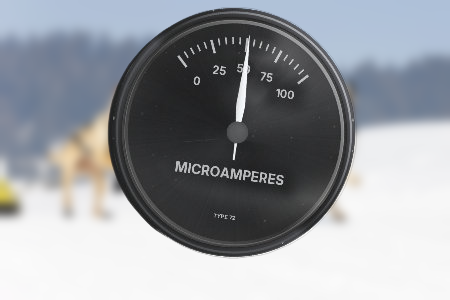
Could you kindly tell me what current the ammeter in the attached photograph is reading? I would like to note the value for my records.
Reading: 50 µA
